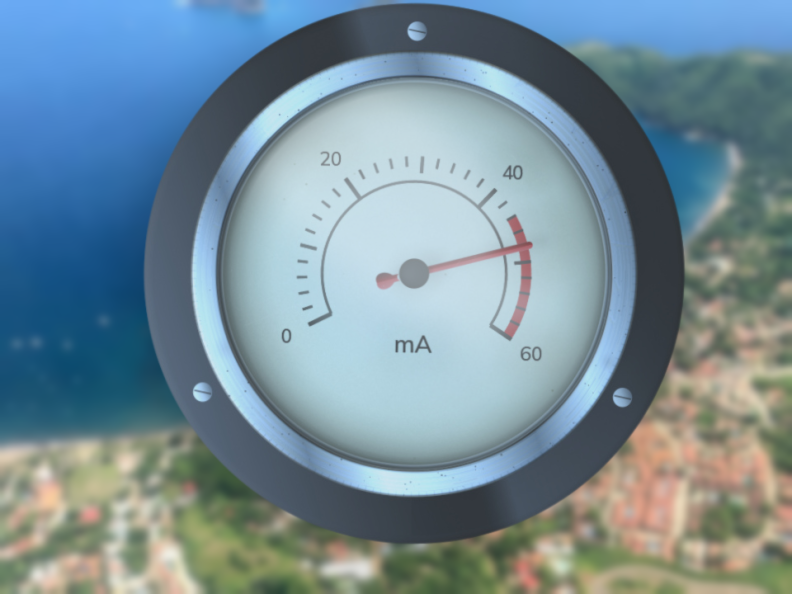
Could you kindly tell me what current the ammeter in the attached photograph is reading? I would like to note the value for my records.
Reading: 48 mA
